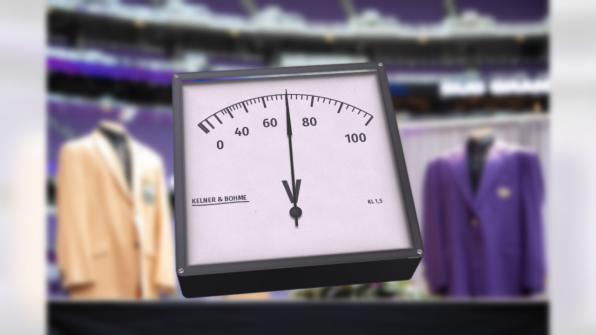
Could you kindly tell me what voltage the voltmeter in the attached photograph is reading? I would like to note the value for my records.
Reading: 70 V
